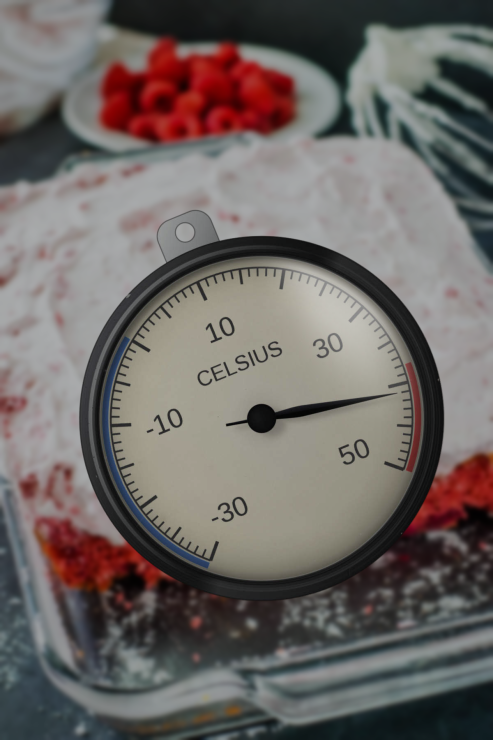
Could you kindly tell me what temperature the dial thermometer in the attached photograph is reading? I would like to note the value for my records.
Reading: 41 °C
